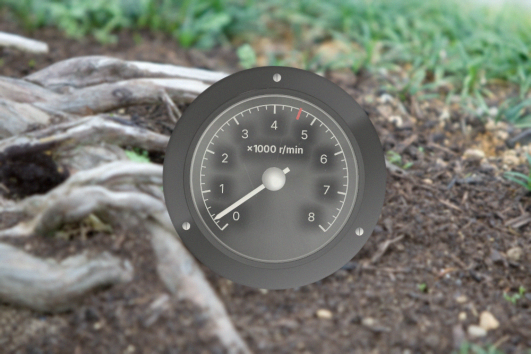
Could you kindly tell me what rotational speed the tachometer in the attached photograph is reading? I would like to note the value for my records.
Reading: 300 rpm
